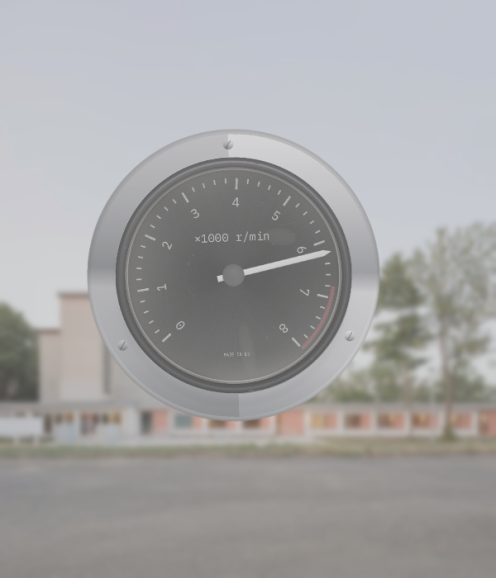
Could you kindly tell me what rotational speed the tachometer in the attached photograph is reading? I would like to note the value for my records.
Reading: 6200 rpm
